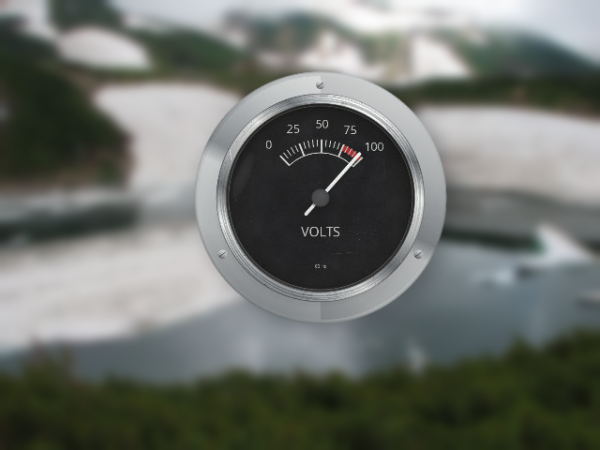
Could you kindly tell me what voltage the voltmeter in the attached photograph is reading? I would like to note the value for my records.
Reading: 95 V
